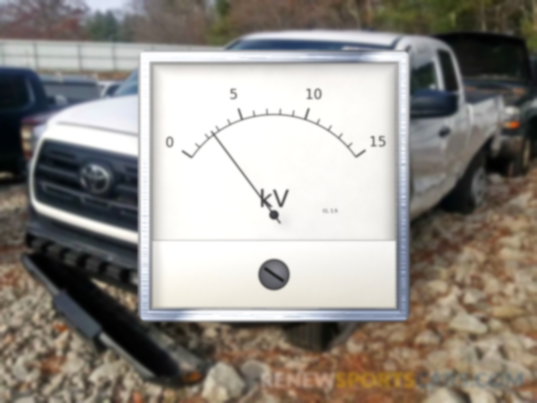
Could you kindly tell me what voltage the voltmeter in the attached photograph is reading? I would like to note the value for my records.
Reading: 2.5 kV
